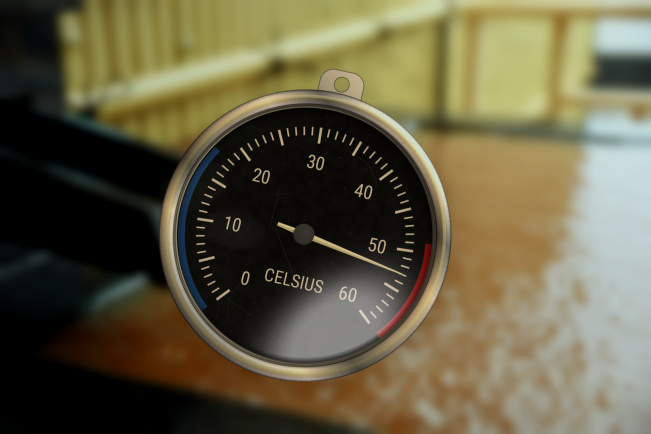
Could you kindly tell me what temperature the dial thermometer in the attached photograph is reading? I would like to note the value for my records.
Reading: 53 °C
